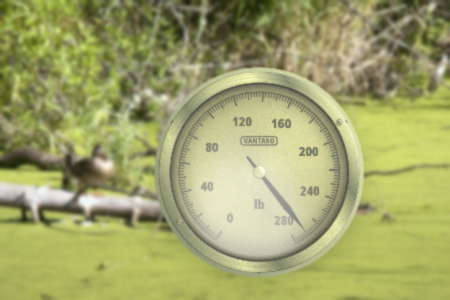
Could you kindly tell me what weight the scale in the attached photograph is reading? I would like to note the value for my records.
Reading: 270 lb
